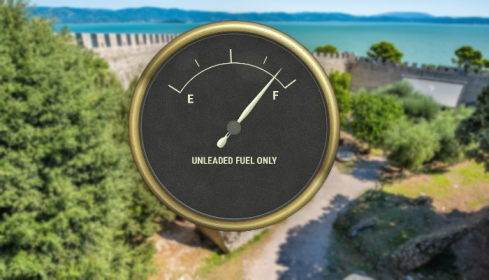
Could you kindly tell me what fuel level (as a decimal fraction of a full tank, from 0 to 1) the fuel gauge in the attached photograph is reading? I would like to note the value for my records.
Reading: 0.875
